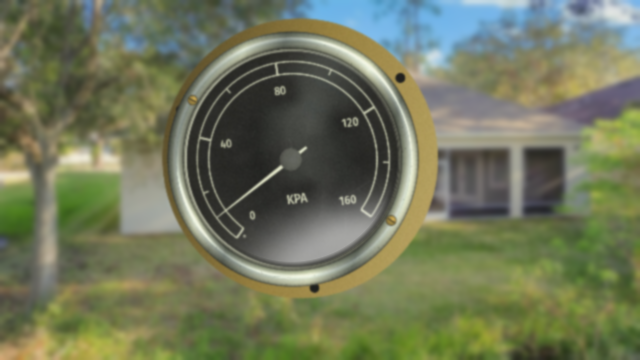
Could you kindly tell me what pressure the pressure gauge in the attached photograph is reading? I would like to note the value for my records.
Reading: 10 kPa
